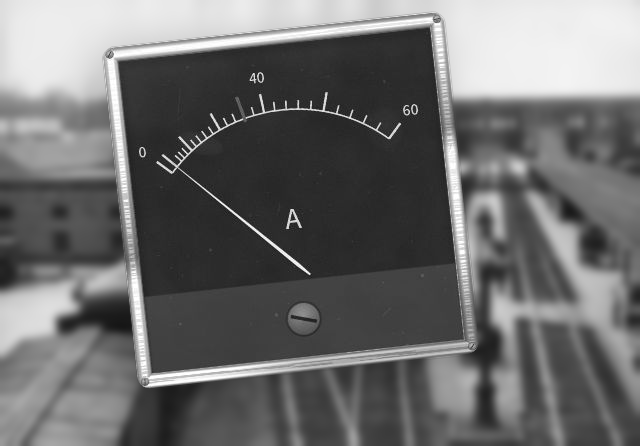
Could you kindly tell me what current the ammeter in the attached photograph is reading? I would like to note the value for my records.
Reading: 10 A
